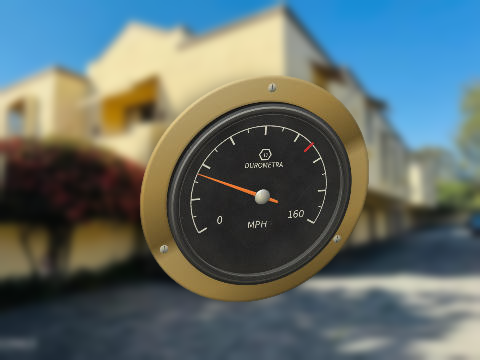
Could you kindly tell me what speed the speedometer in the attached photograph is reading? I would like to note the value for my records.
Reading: 35 mph
